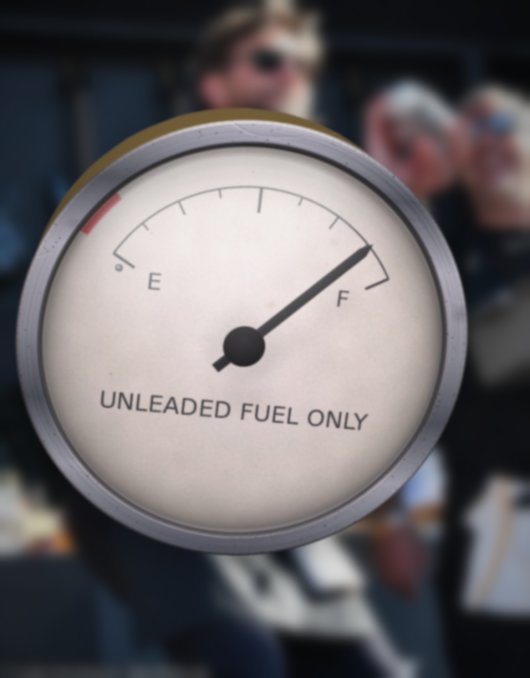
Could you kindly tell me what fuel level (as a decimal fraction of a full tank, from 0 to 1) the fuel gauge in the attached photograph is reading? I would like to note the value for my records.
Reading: 0.875
